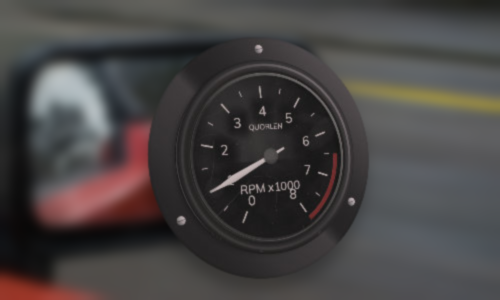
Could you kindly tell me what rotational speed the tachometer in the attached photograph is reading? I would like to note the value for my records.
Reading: 1000 rpm
